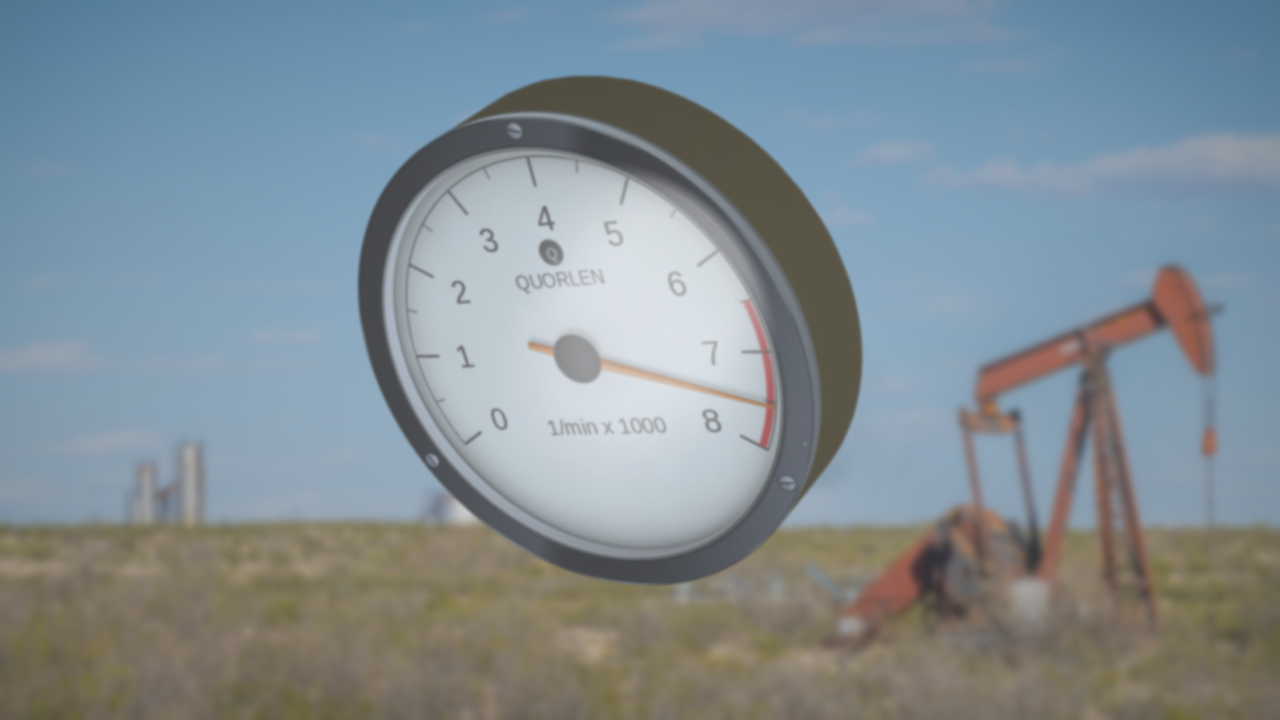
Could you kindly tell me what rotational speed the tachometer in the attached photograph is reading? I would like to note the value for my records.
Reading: 7500 rpm
